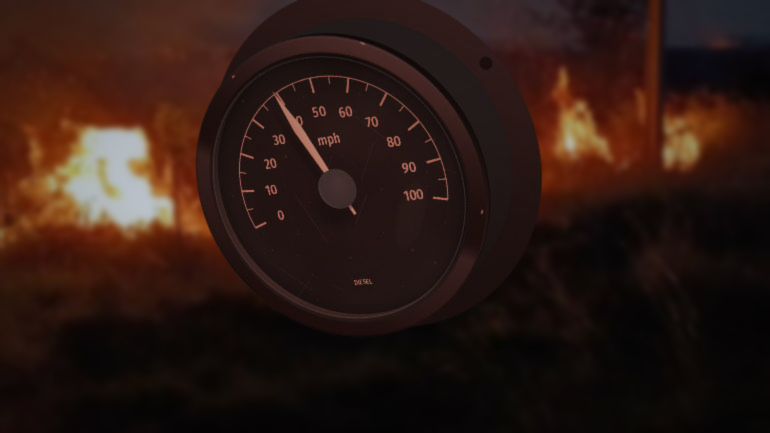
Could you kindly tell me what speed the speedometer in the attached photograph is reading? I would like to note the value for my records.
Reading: 40 mph
